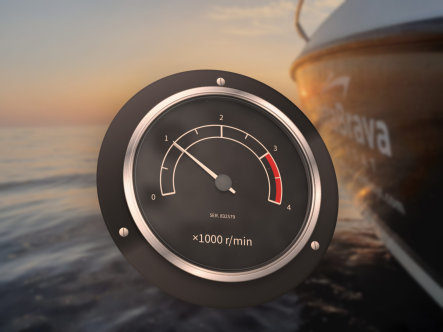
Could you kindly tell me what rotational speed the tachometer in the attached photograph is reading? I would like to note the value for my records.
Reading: 1000 rpm
